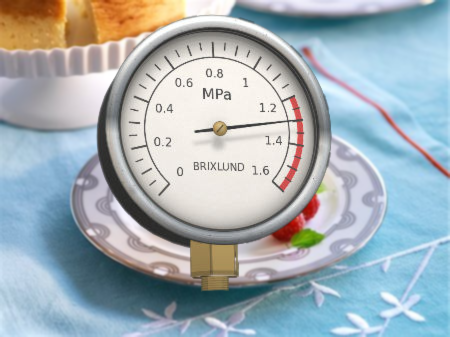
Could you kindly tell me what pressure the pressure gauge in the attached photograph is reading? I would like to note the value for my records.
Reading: 1.3 MPa
